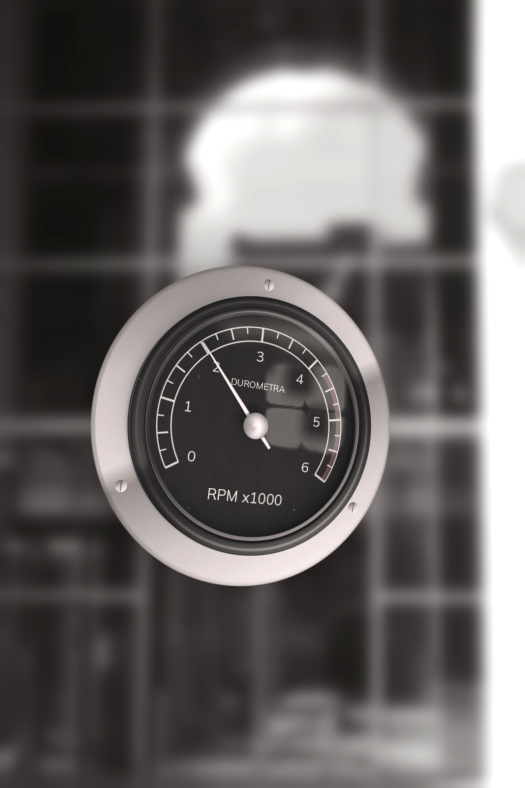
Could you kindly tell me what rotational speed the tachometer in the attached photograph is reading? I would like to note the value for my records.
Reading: 2000 rpm
